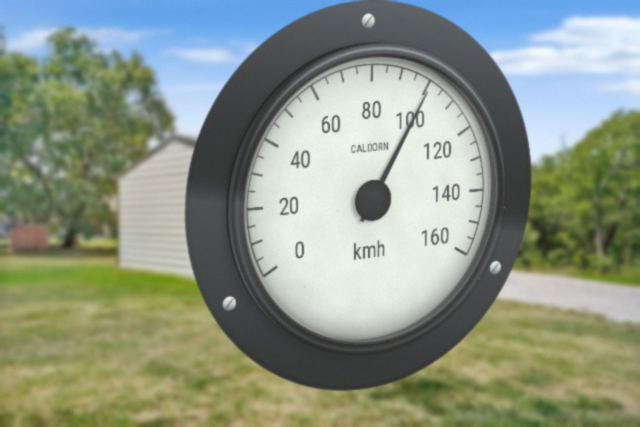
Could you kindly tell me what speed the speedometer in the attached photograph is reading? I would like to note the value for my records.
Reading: 100 km/h
